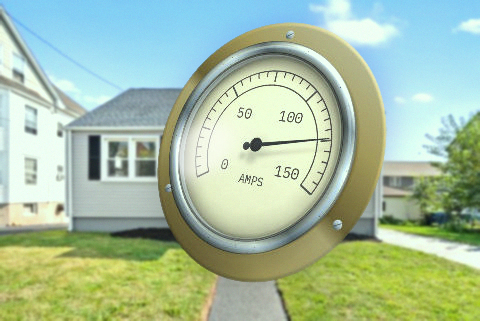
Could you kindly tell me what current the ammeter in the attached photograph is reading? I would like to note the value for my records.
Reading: 125 A
